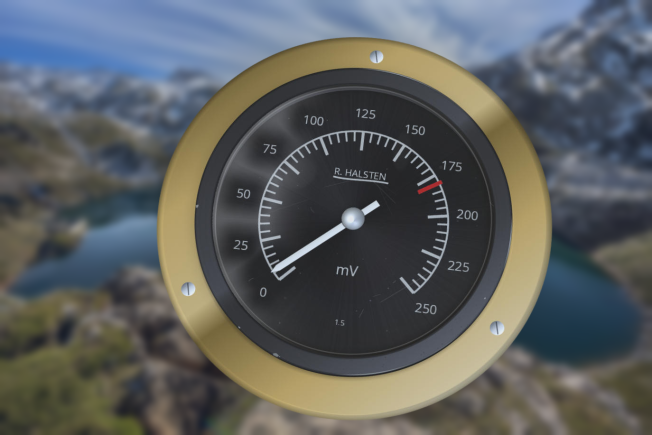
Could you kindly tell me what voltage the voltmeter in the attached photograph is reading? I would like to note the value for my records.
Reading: 5 mV
